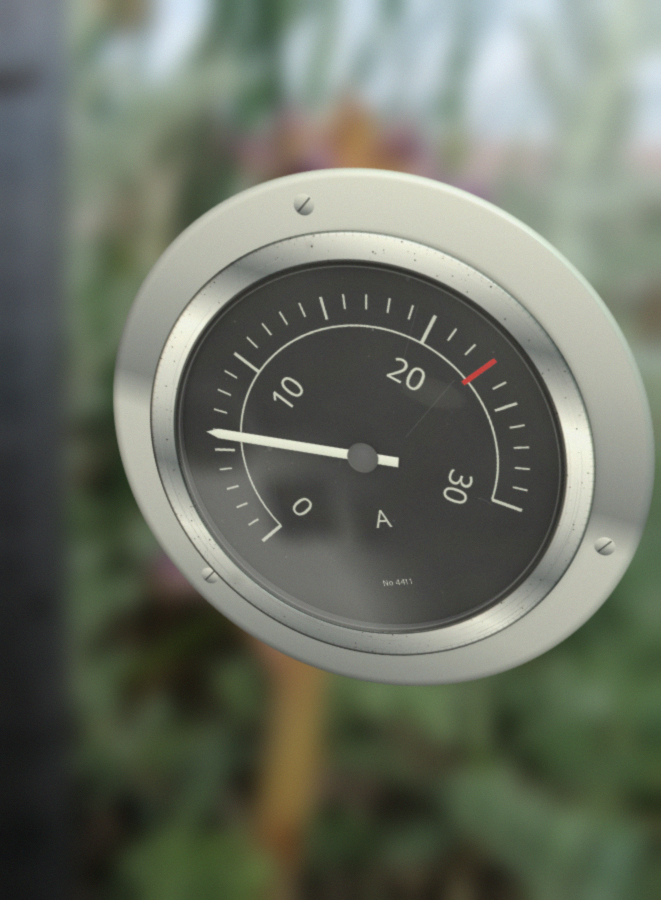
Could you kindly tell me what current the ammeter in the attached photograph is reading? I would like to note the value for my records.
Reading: 6 A
